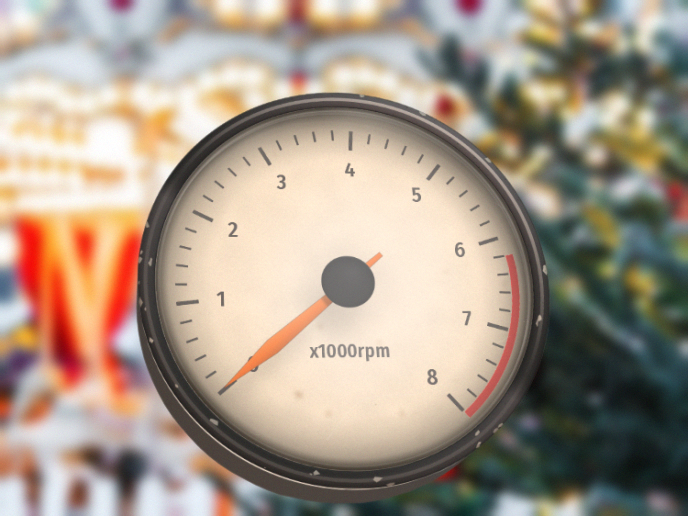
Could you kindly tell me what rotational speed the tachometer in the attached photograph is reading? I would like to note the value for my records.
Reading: 0 rpm
